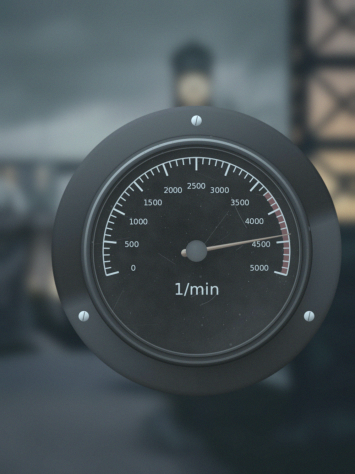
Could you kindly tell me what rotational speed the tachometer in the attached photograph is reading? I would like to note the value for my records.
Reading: 4400 rpm
